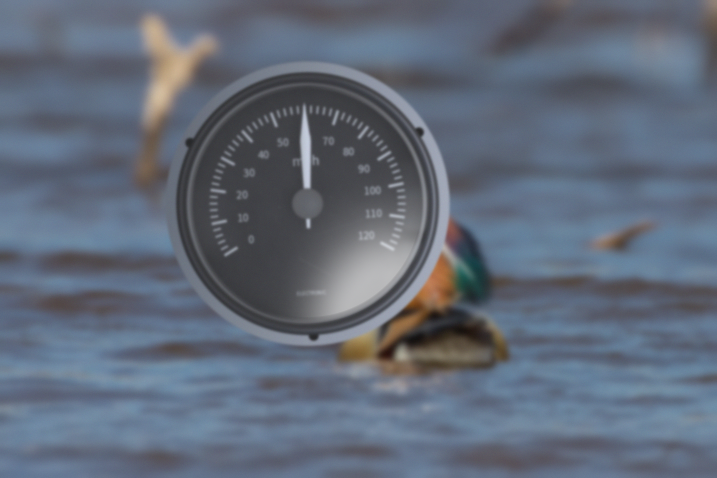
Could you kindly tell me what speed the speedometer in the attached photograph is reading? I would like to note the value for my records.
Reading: 60 mph
